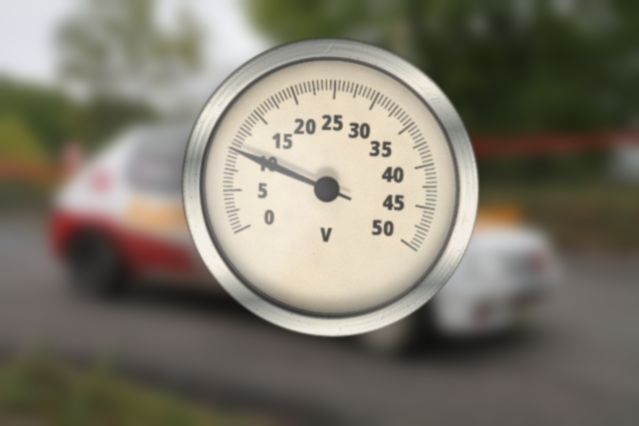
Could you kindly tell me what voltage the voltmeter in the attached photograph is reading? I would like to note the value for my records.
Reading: 10 V
